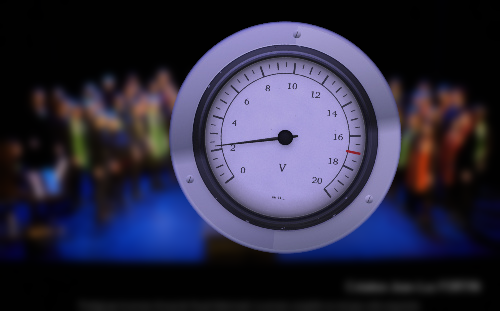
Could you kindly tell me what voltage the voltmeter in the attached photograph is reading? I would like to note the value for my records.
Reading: 2.25 V
